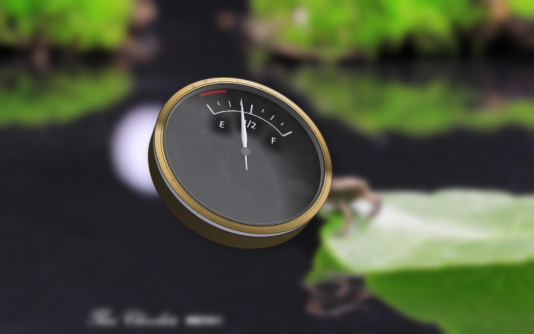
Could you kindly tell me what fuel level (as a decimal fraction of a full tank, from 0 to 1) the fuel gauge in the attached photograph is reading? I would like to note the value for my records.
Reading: 0.375
